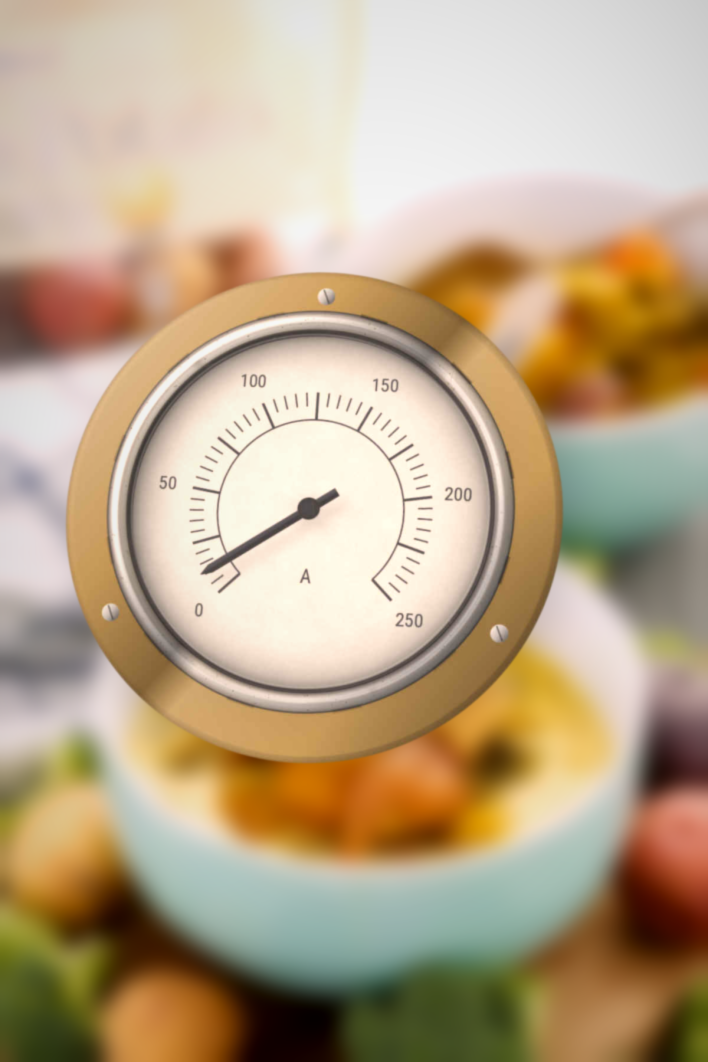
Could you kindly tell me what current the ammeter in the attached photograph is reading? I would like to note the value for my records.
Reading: 10 A
